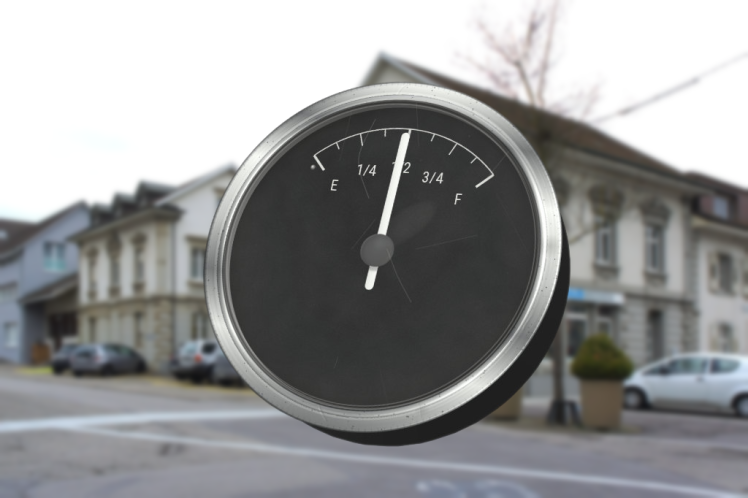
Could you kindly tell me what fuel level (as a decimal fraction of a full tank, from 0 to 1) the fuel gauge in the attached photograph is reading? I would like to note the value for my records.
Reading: 0.5
